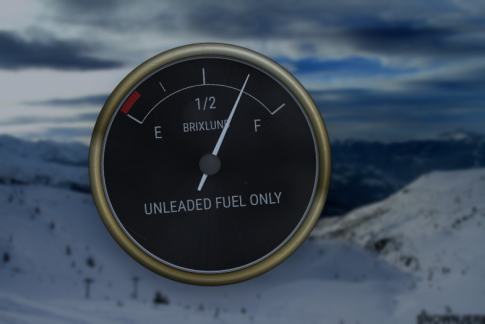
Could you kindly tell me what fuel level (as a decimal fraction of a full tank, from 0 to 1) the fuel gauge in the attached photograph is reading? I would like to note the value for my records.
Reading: 0.75
